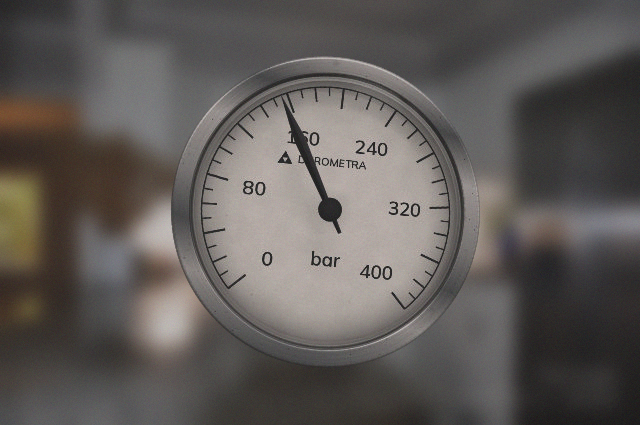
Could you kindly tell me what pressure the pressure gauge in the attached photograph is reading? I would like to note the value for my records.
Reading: 155 bar
